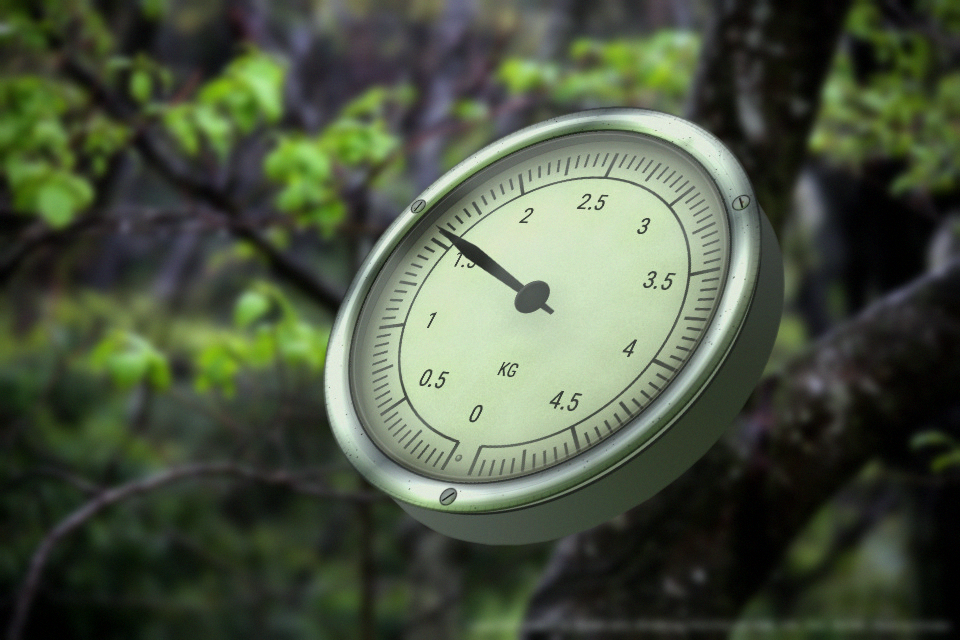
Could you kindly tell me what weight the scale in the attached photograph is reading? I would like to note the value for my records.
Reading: 1.55 kg
